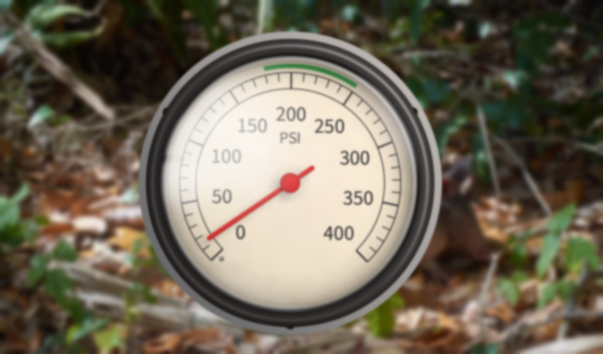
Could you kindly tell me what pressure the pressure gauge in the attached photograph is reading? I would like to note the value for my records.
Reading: 15 psi
